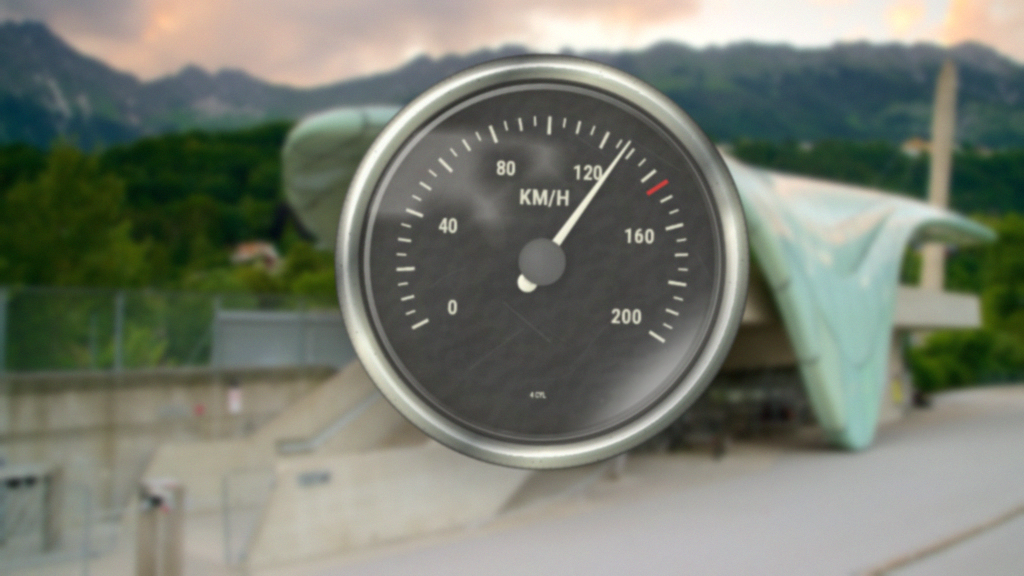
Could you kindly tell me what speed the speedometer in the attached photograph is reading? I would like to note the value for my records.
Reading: 127.5 km/h
